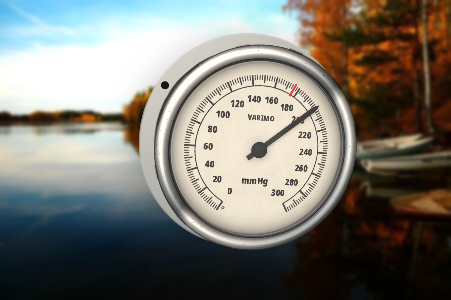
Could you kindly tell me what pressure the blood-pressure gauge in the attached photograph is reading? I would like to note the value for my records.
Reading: 200 mmHg
